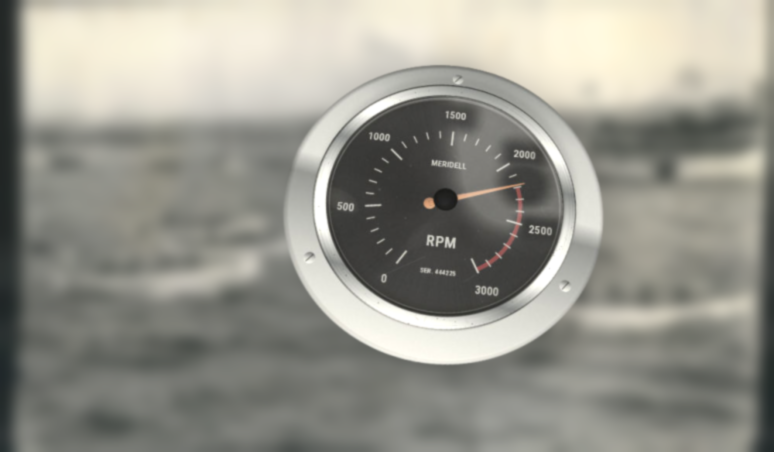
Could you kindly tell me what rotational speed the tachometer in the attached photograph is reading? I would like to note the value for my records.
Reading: 2200 rpm
